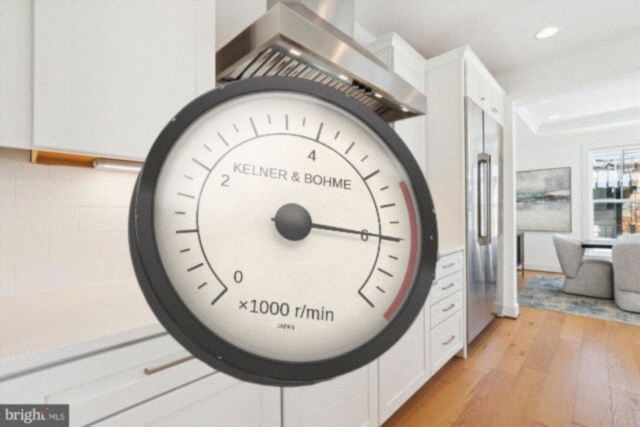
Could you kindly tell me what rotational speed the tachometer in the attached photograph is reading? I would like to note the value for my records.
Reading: 6000 rpm
